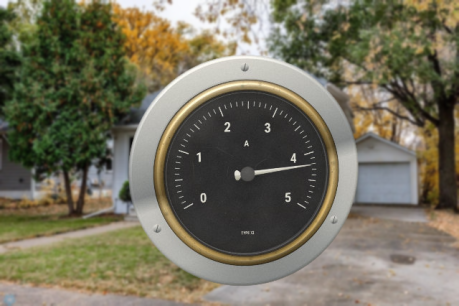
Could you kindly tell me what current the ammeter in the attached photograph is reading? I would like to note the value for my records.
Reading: 4.2 A
